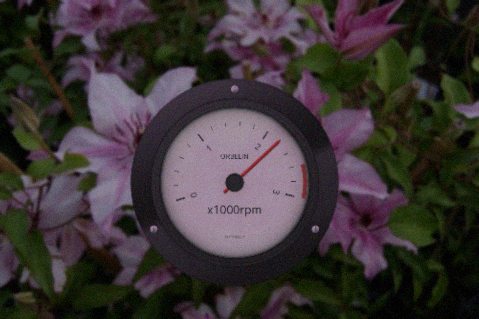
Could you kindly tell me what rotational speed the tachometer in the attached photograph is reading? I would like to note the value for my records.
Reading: 2200 rpm
